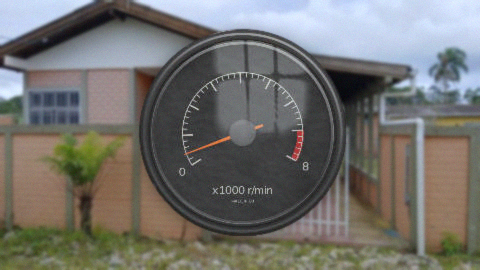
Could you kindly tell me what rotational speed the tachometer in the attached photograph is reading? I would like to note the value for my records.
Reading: 400 rpm
